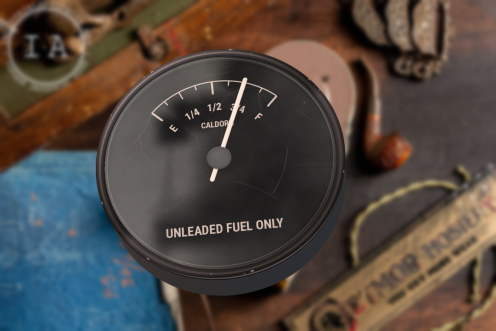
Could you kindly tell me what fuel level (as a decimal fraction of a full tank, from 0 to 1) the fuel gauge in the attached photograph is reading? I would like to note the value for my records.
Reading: 0.75
